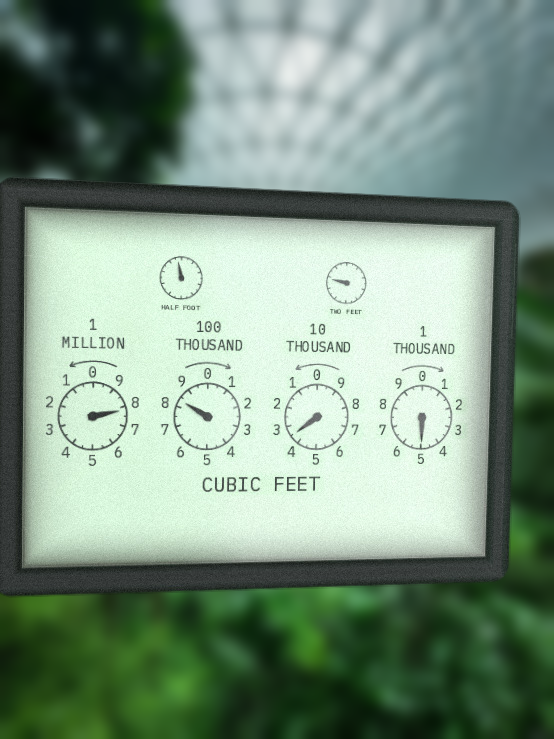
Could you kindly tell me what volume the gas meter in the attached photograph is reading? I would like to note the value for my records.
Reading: 783500 ft³
